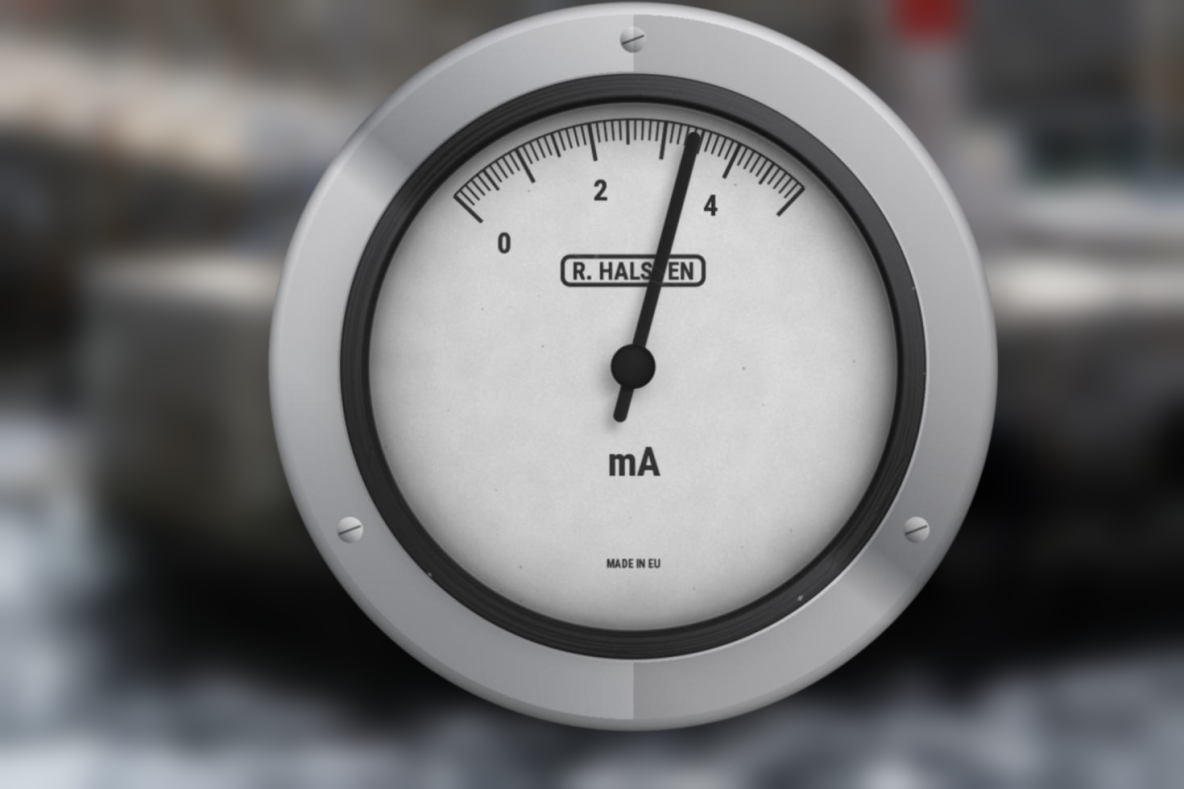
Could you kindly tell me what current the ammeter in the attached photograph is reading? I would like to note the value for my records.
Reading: 3.4 mA
